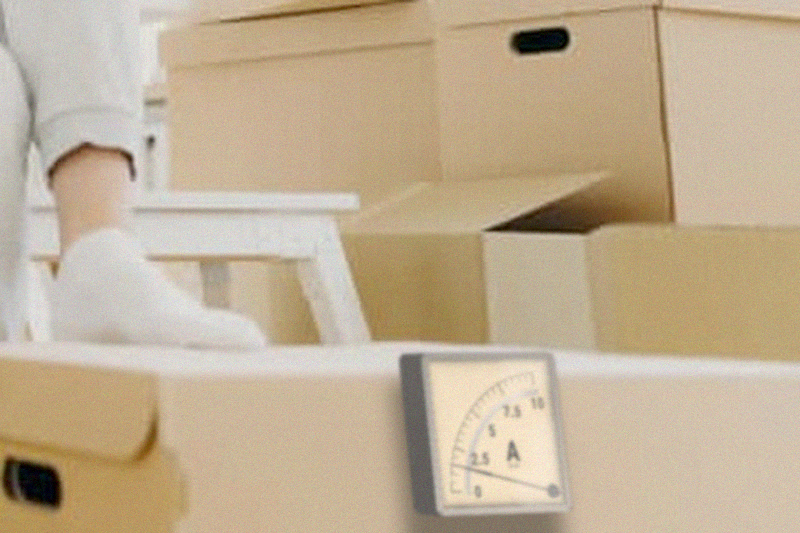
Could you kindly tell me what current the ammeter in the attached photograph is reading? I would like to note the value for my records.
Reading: 1.5 A
